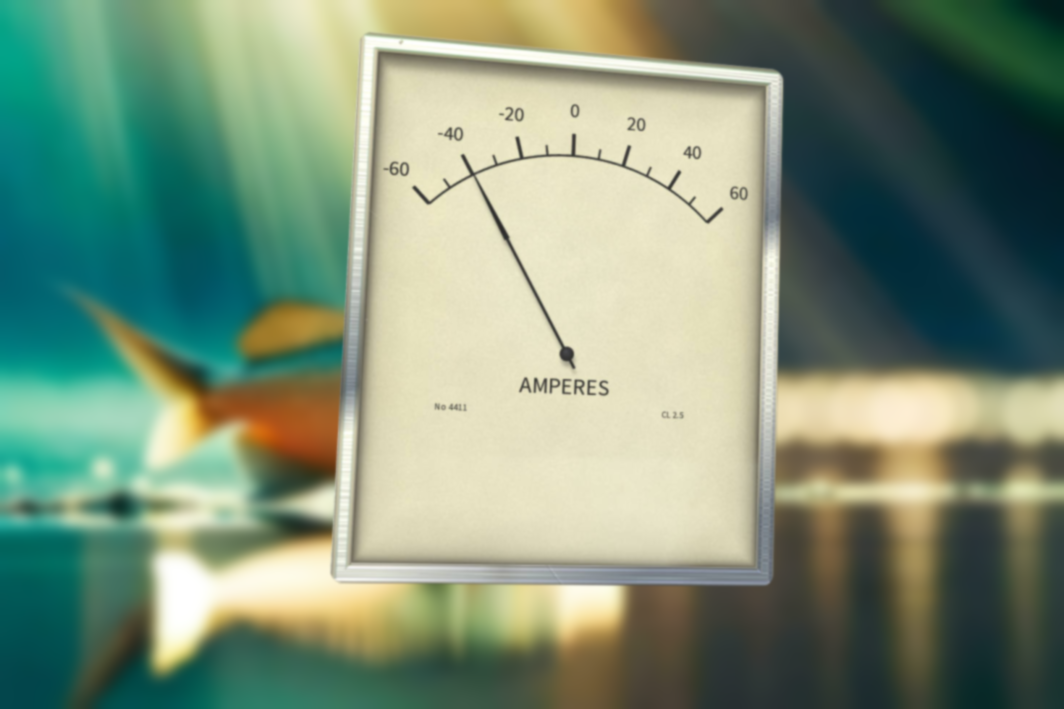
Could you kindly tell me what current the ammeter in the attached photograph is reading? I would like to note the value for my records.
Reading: -40 A
